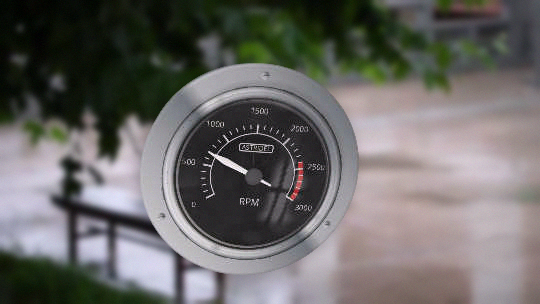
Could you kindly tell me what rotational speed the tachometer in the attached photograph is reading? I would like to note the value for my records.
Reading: 700 rpm
